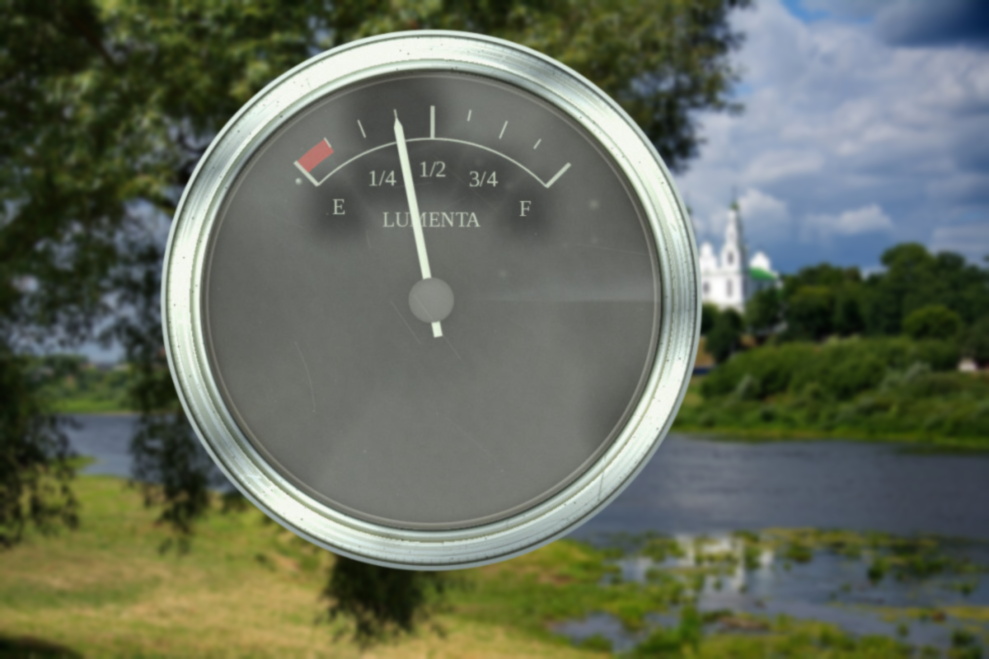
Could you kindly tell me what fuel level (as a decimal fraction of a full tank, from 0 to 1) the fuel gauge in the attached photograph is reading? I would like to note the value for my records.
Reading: 0.375
